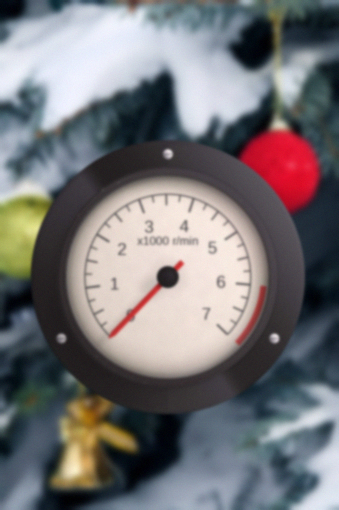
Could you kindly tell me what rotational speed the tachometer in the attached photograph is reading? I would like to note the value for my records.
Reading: 0 rpm
